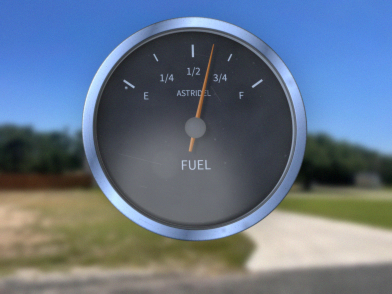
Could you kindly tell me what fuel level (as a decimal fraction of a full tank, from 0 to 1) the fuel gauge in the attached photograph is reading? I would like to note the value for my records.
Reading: 0.625
